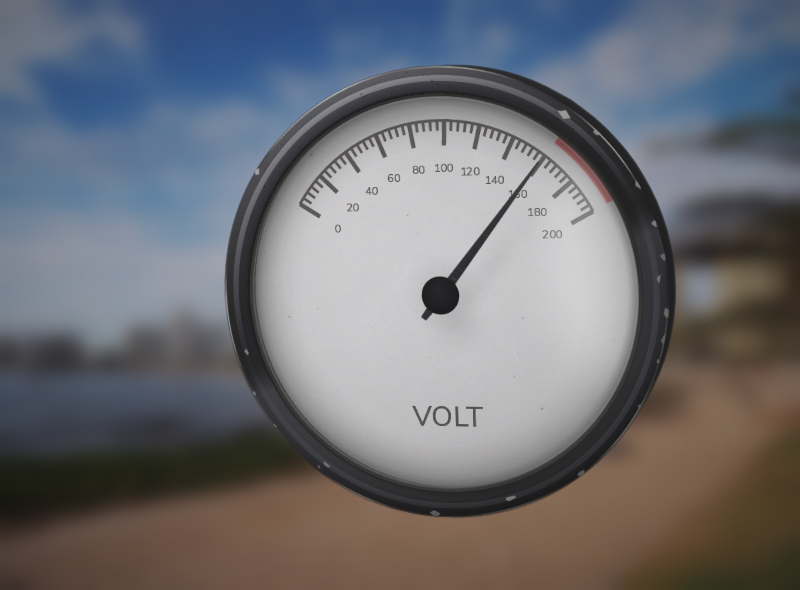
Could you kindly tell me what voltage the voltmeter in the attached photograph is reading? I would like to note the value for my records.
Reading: 160 V
